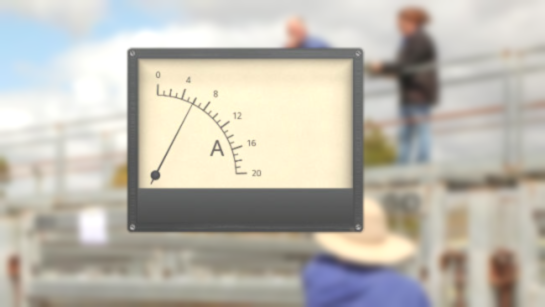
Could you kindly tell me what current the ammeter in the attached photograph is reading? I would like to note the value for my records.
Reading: 6 A
